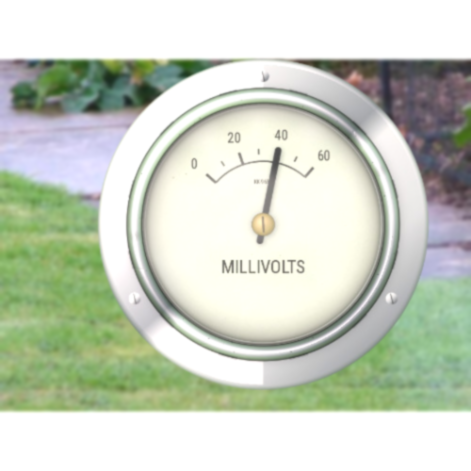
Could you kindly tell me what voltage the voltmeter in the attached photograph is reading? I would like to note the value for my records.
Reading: 40 mV
